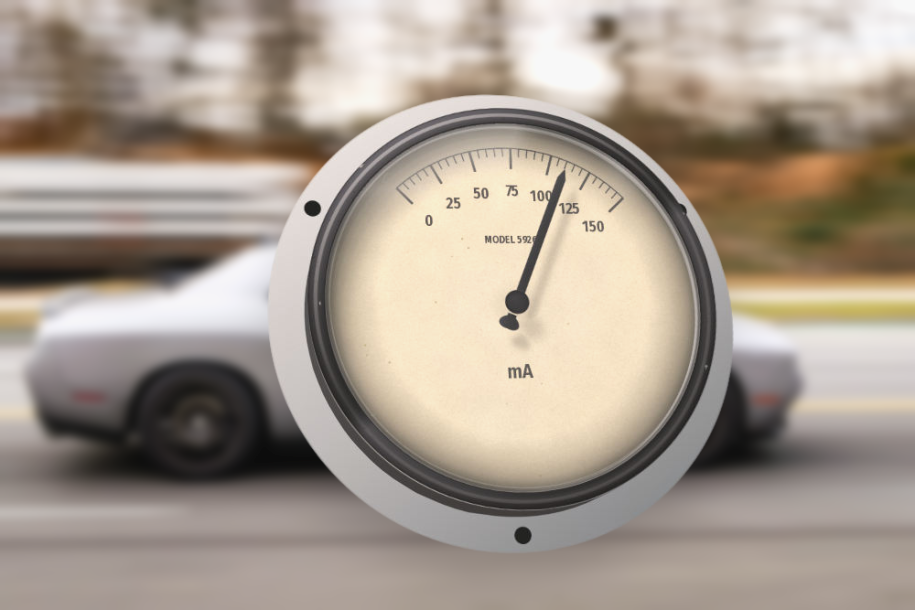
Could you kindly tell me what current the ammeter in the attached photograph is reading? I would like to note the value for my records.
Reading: 110 mA
